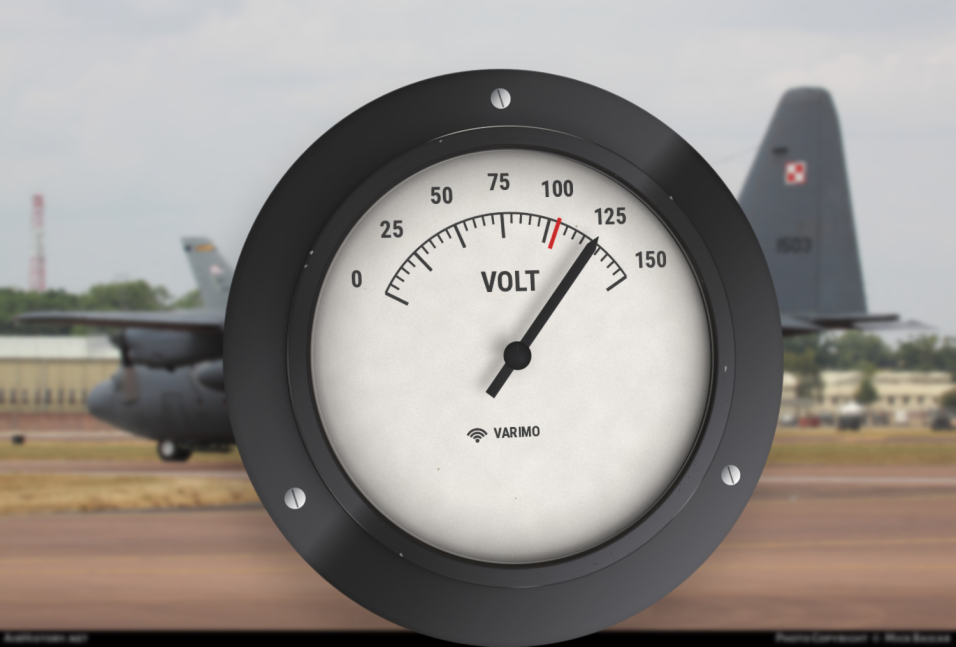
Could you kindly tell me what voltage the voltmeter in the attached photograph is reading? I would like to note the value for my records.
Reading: 125 V
